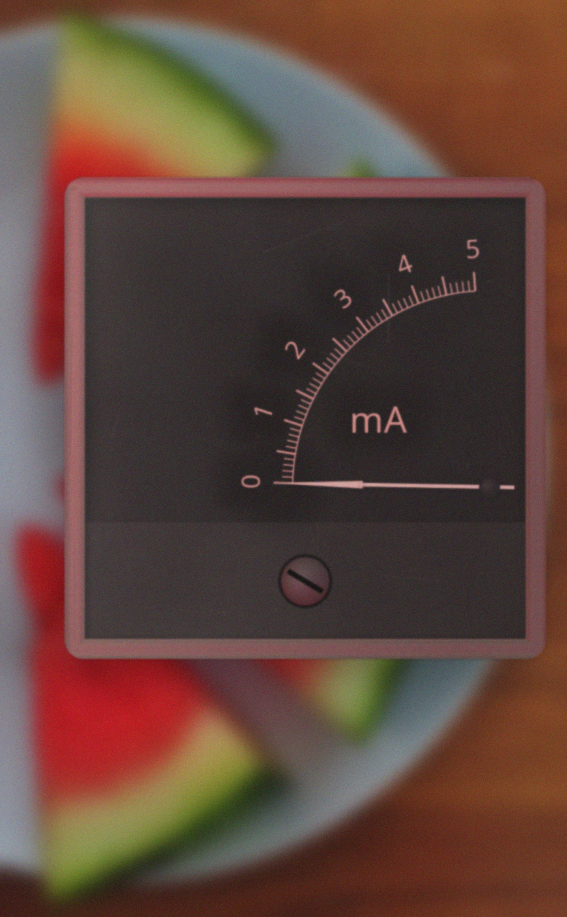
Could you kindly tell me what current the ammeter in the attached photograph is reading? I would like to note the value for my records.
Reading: 0 mA
